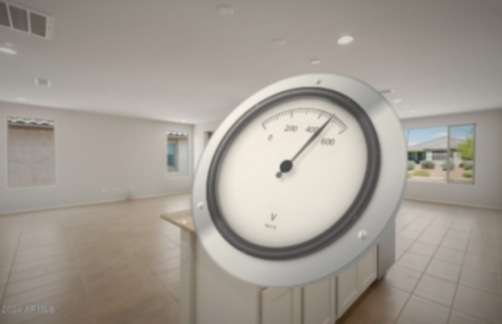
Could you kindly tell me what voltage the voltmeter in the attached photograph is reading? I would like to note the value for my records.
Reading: 500 V
